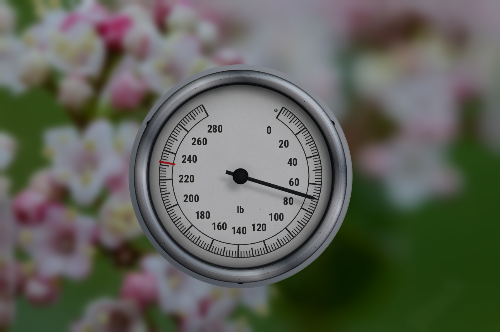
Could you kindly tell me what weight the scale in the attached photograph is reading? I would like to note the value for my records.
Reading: 70 lb
